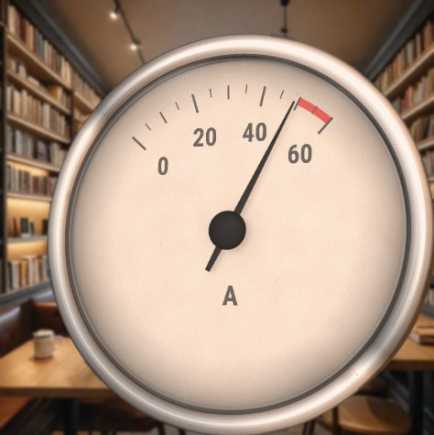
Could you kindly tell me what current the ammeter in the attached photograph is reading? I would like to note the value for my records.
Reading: 50 A
